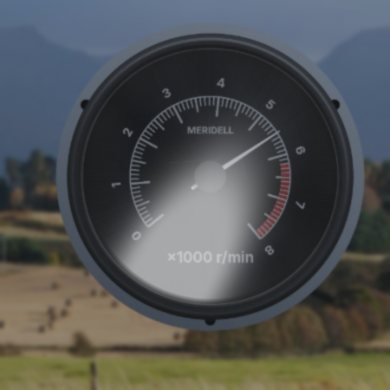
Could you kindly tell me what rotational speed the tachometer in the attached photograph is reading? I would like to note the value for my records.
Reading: 5500 rpm
